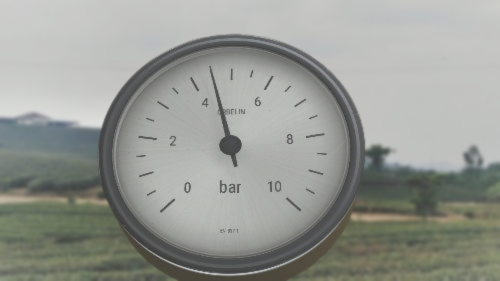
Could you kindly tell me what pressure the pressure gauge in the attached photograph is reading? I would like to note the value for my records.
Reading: 4.5 bar
